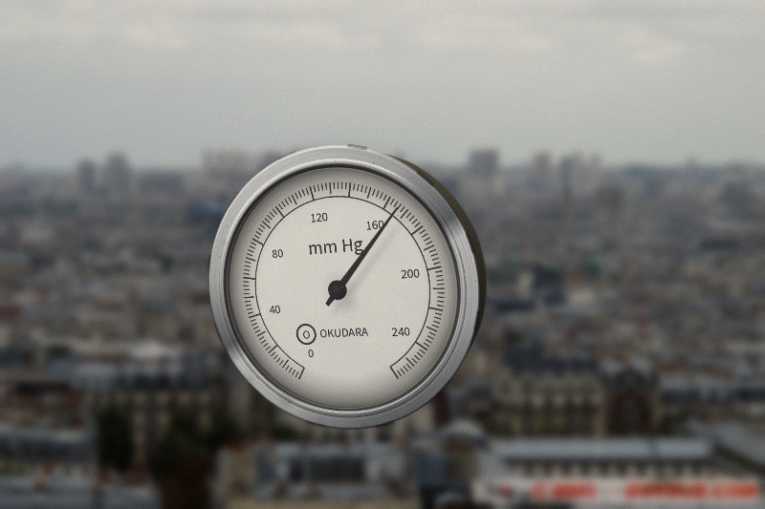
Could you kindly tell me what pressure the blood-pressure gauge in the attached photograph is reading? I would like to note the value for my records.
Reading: 166 mmHg
